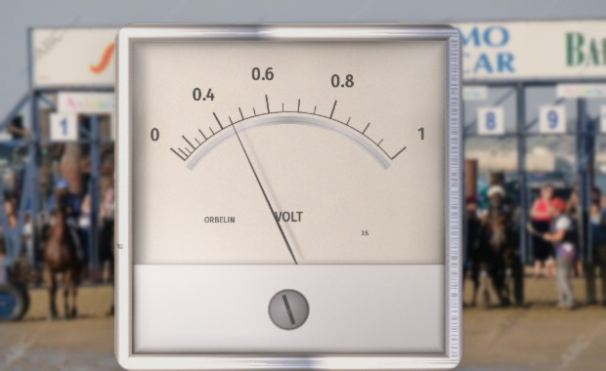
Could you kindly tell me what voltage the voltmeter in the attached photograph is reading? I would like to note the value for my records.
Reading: 0.45 V
